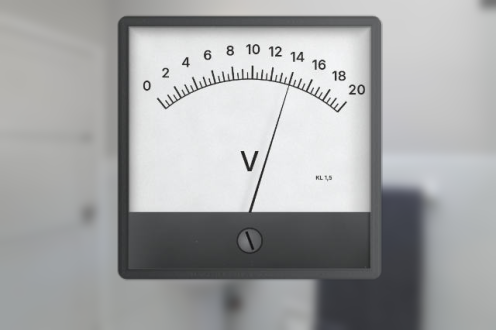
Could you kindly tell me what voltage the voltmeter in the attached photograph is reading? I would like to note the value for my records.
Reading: 14 V
